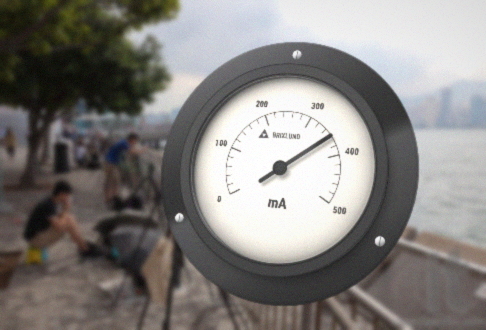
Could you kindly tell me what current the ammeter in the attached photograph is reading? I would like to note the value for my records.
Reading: 360 mA
